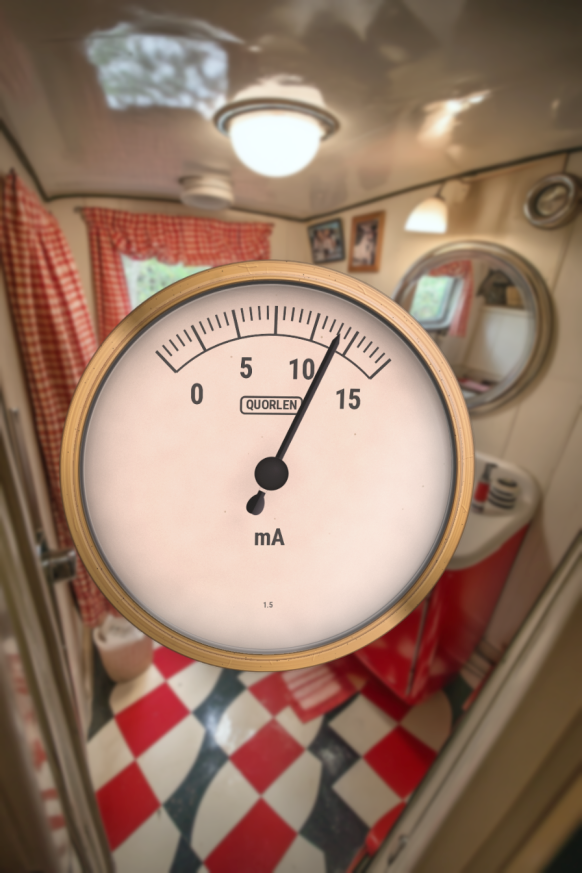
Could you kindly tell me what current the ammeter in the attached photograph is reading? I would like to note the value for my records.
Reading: 11.5 mA
